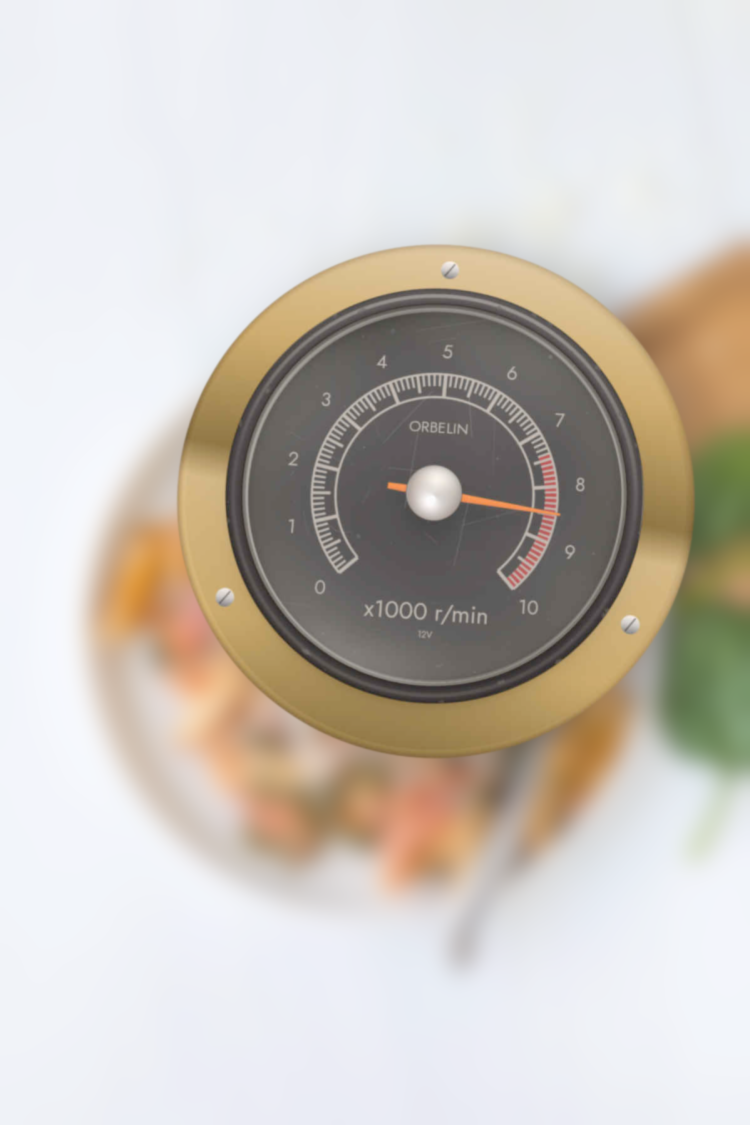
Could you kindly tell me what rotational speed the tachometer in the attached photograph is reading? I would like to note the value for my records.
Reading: 8500 rpm
